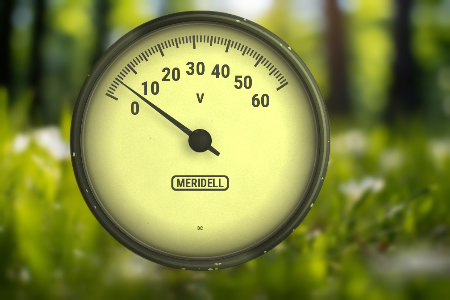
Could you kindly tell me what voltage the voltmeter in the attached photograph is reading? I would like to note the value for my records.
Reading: 5 V
